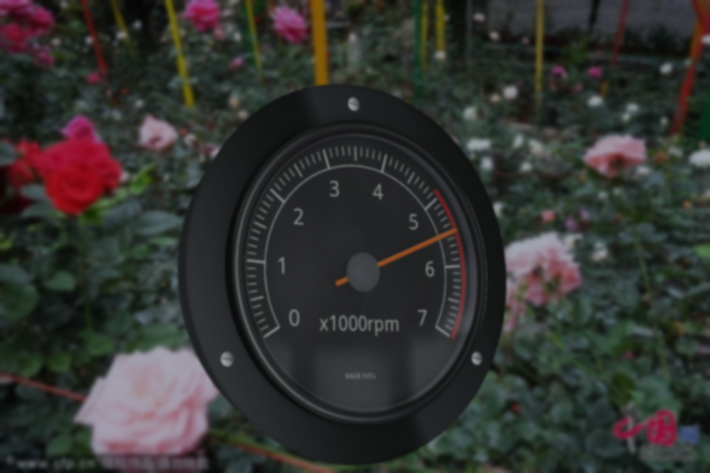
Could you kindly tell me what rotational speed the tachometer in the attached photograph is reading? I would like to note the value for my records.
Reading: 5500 rpm
